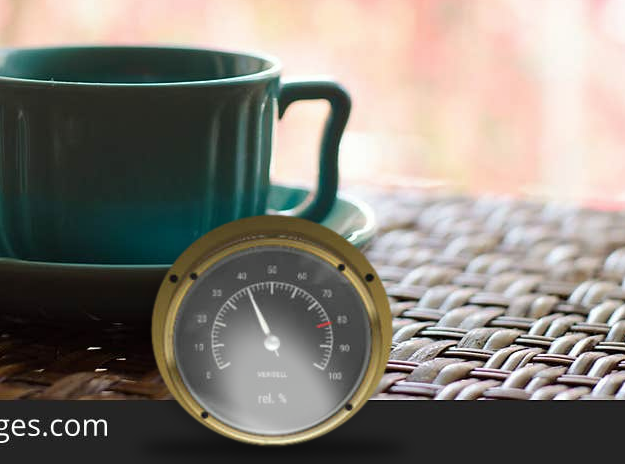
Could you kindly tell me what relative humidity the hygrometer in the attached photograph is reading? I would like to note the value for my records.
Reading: 40 %
